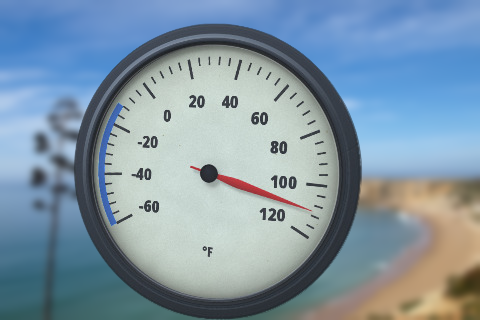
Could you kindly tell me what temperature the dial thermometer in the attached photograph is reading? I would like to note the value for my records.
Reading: 110 °F
